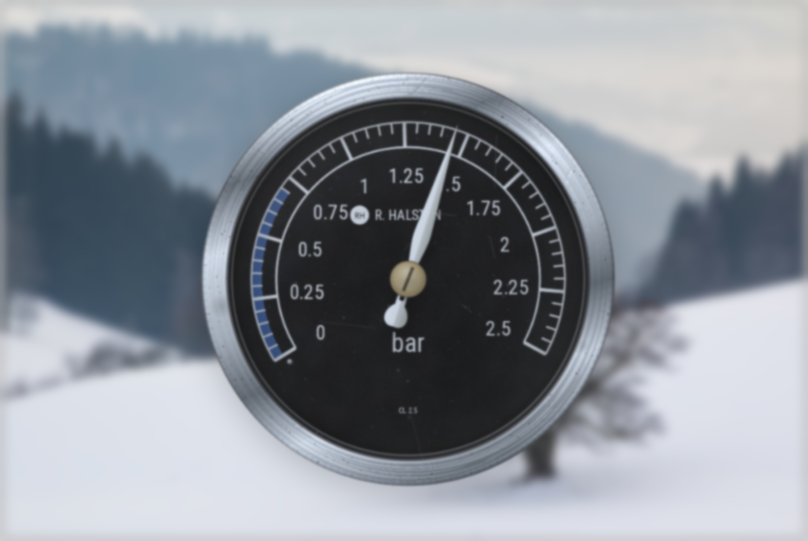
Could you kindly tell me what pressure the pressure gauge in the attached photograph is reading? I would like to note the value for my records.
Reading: 1.45 bar
